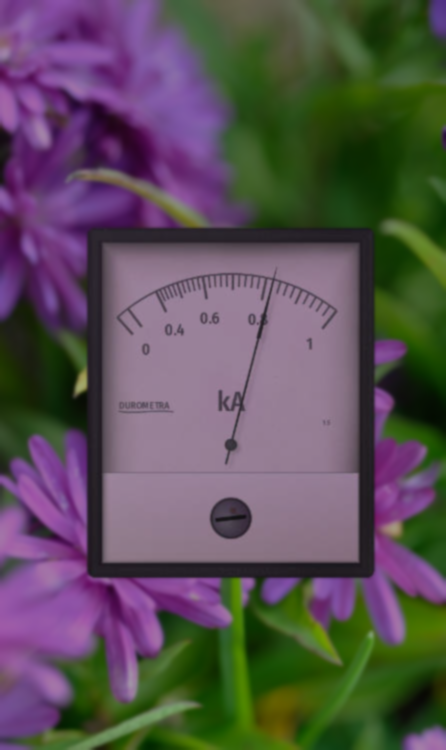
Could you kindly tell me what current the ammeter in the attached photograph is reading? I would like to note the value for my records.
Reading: 0.82 kA
